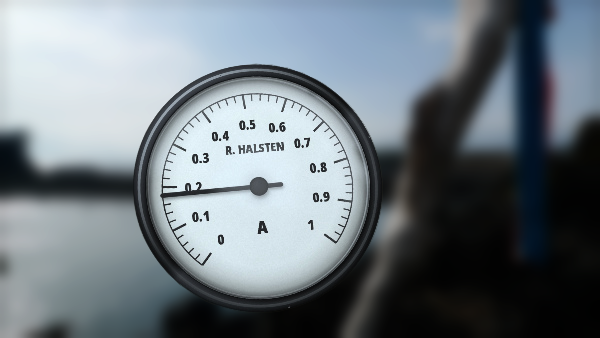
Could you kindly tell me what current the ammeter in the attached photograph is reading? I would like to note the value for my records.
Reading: 0.18 A
